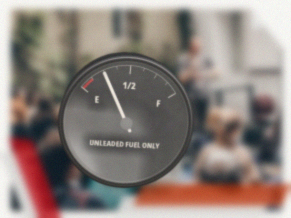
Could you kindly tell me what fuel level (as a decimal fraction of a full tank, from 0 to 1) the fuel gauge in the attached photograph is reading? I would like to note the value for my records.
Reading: 0.25
